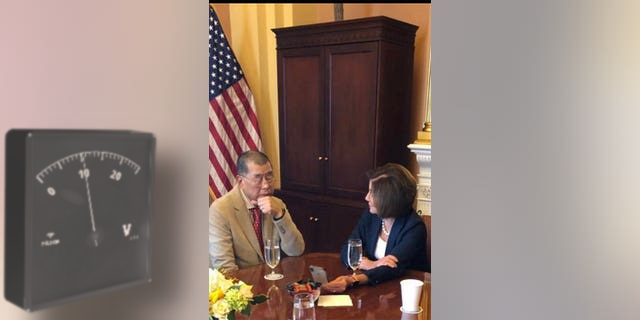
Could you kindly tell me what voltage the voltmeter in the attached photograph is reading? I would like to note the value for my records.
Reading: 10 V
